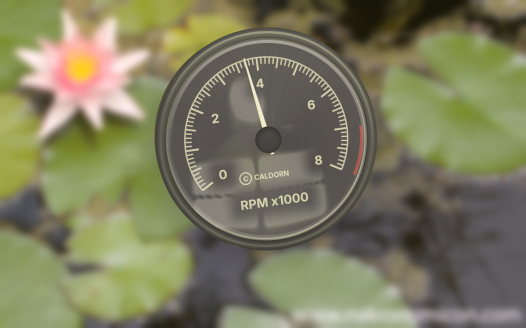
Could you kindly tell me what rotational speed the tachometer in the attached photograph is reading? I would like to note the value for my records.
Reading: 3700 rpm
